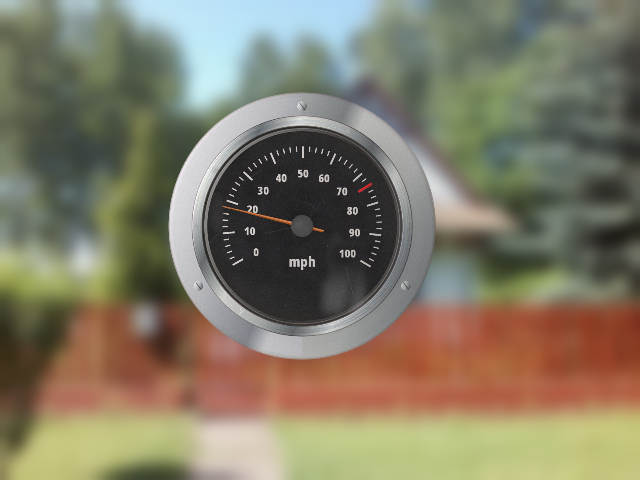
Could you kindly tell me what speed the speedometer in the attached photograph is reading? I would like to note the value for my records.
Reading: 18 mph
